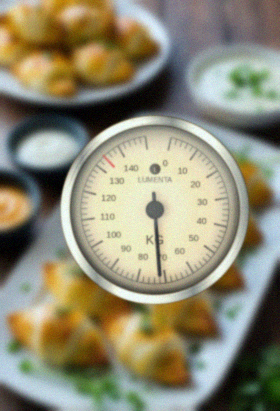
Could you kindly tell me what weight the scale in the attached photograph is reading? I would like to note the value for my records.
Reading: 72 kg
